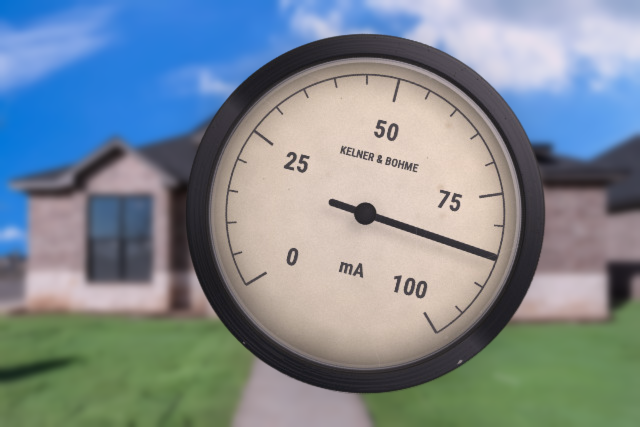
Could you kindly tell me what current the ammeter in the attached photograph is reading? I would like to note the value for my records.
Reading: 85 mA
